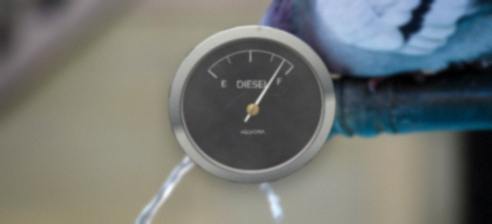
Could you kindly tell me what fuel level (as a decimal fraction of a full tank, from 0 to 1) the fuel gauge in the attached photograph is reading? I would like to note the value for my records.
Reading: 0.875
